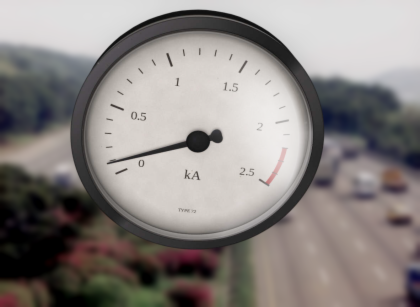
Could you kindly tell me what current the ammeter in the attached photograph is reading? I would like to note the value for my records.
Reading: 0.1 kA
